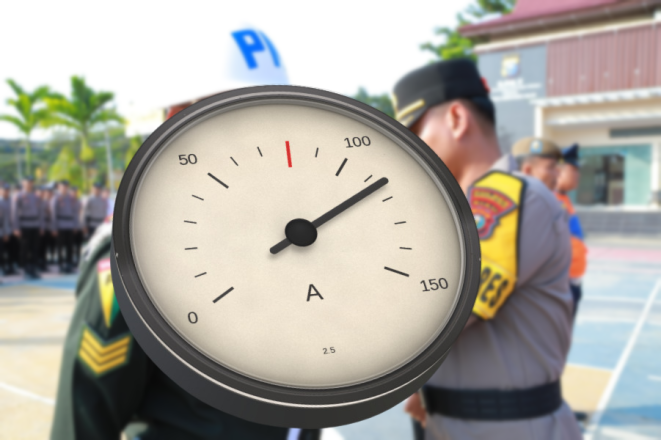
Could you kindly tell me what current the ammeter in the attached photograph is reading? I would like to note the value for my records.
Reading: 115 A
